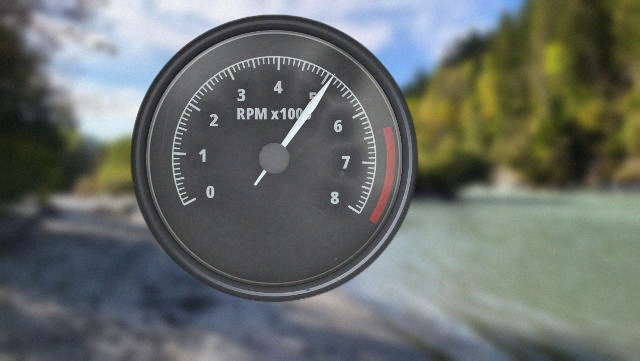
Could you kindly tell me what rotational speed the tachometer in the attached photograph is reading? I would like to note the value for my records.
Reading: 5100 rpm
